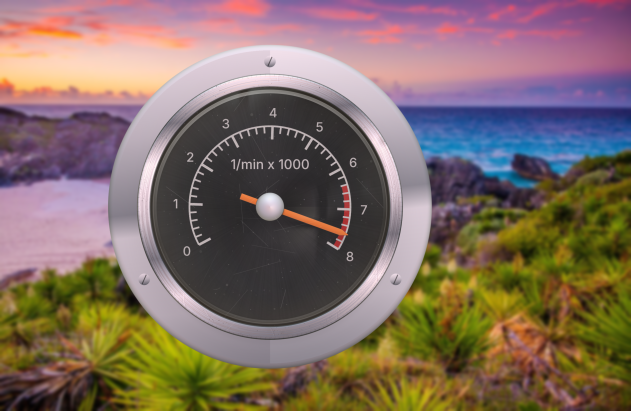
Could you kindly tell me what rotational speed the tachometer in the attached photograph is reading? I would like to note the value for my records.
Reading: 7600 rpm
